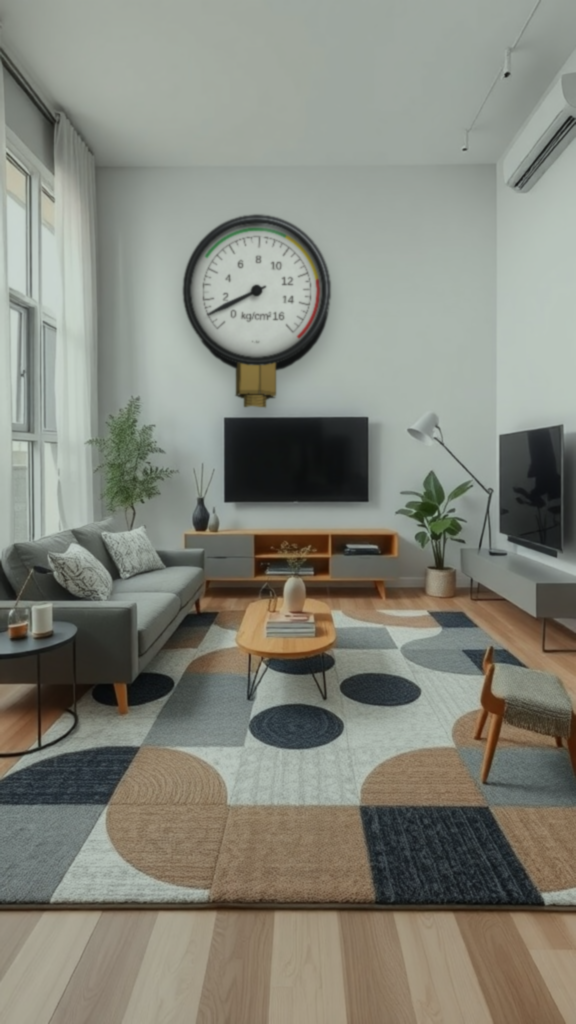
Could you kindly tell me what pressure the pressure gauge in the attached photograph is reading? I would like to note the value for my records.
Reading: 1 kg/cm²
